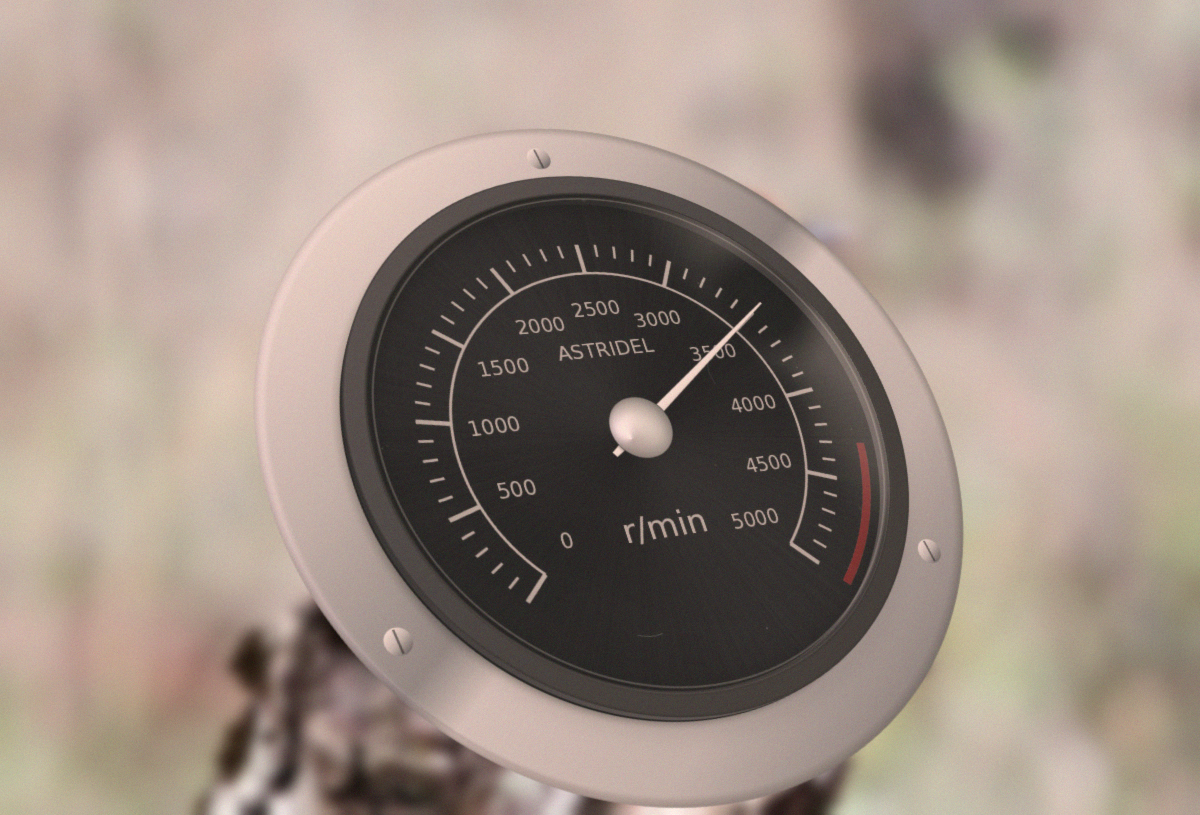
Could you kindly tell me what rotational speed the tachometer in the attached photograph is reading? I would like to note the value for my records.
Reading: 3500 rpm
